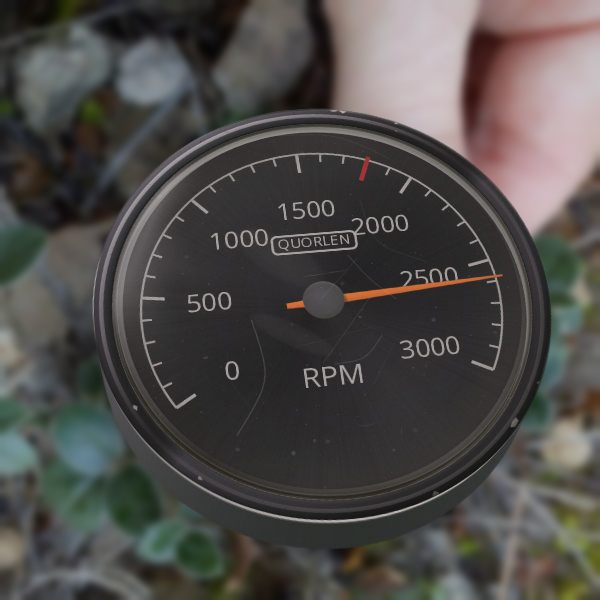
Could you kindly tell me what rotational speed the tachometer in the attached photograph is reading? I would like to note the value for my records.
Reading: 2600 rpm
